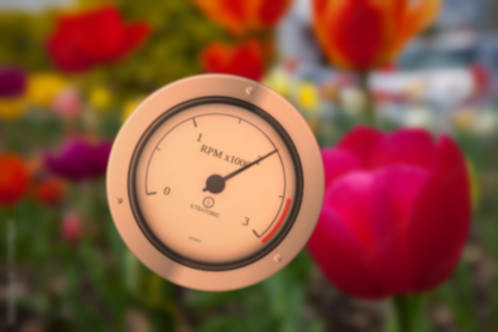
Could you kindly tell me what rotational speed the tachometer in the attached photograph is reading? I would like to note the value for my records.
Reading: 2000 rpm
